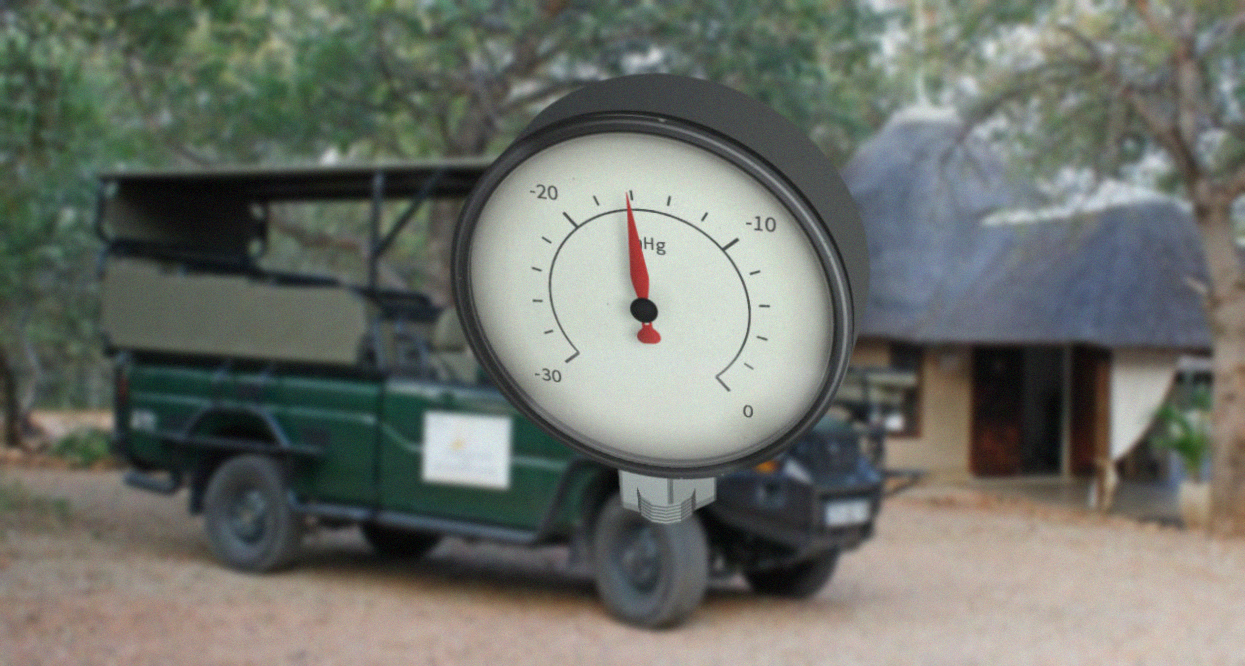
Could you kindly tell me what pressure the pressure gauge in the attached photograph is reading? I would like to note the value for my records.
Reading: -16 inHg
